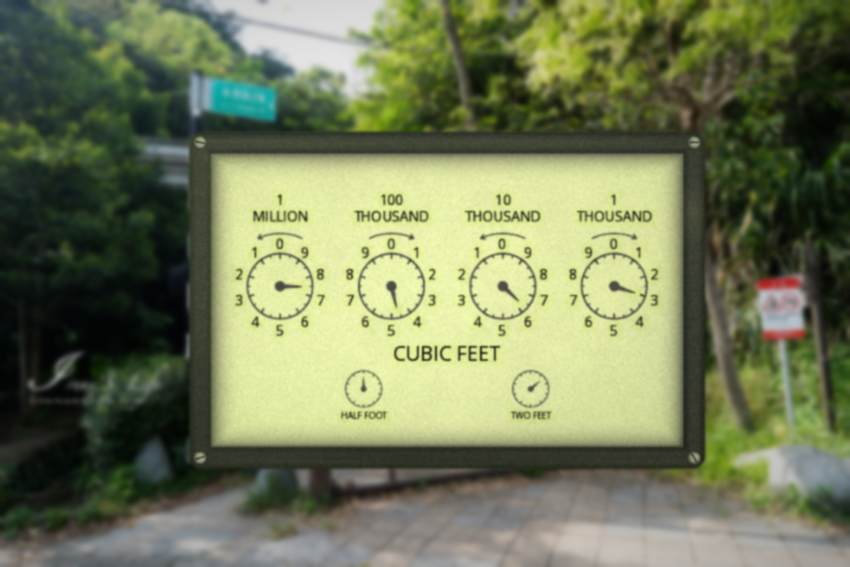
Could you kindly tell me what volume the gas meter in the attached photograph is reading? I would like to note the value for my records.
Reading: 746300 ft³
